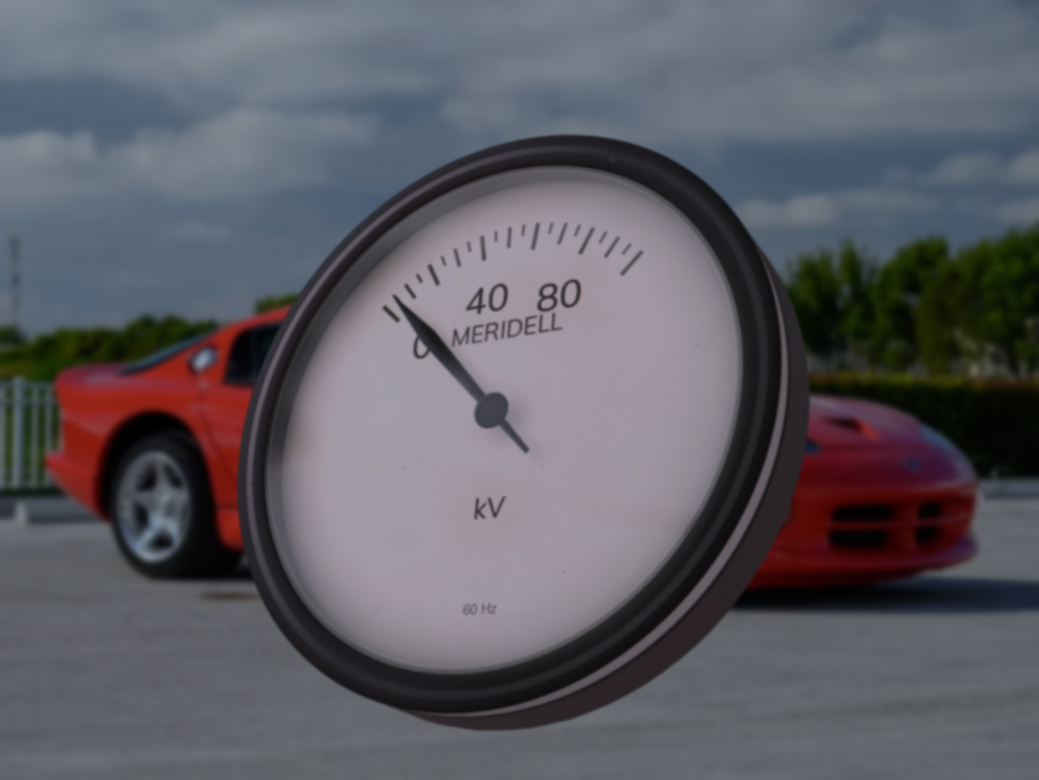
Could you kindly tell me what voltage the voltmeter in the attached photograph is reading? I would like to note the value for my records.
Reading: 5 kV
